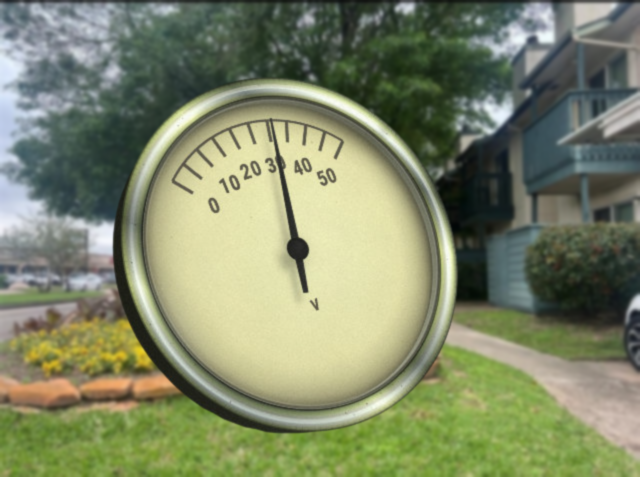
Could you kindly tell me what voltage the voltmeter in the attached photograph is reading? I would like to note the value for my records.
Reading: 30 V
